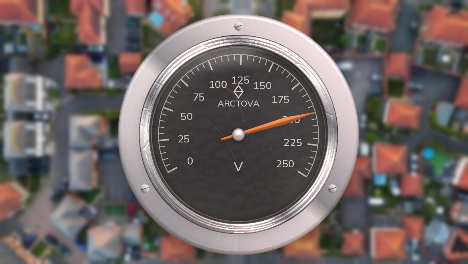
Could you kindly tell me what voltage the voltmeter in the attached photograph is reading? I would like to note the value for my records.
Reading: 200 V
